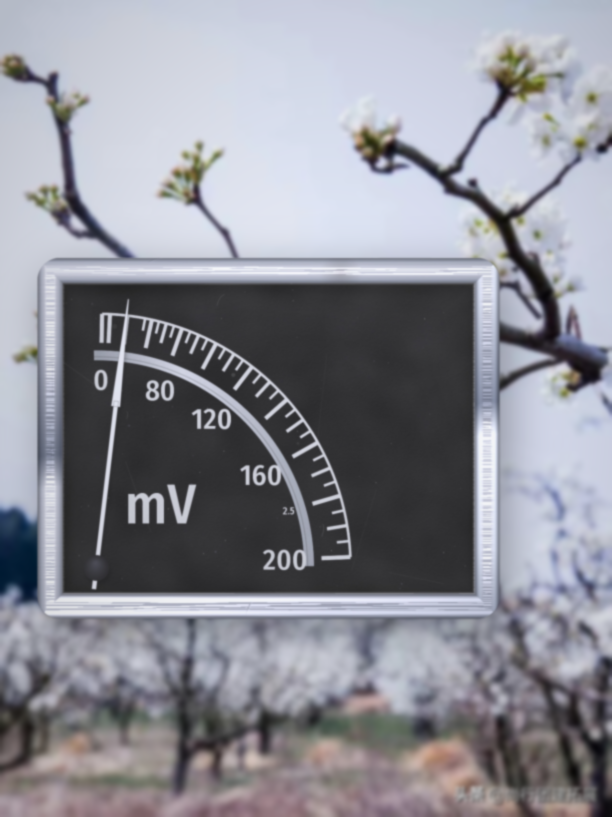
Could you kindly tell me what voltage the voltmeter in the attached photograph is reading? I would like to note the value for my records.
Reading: 40 mV
